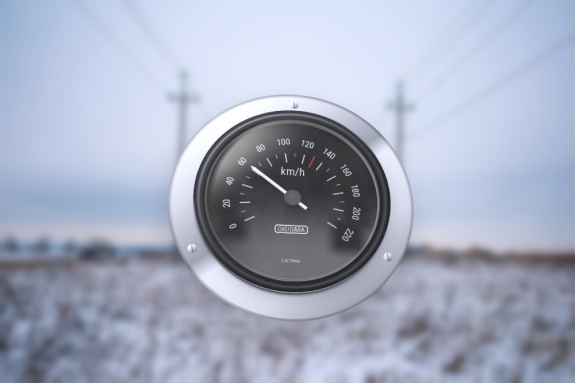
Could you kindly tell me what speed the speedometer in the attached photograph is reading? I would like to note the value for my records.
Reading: 60 km/h
